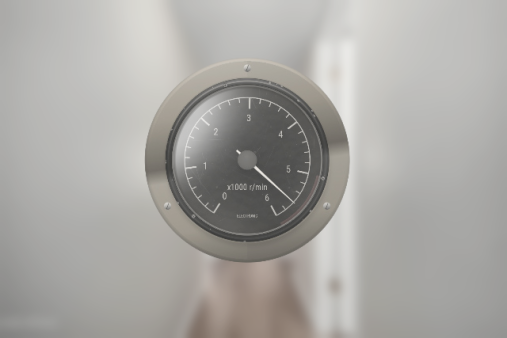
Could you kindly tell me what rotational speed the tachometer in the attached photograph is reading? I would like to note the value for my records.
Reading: 5600 rpm
